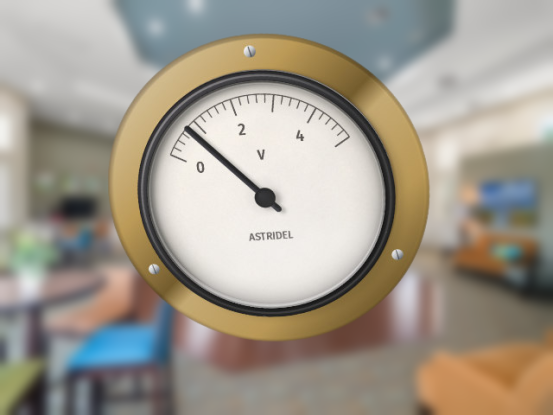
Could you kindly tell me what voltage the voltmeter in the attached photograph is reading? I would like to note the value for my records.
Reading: 0.8 V
